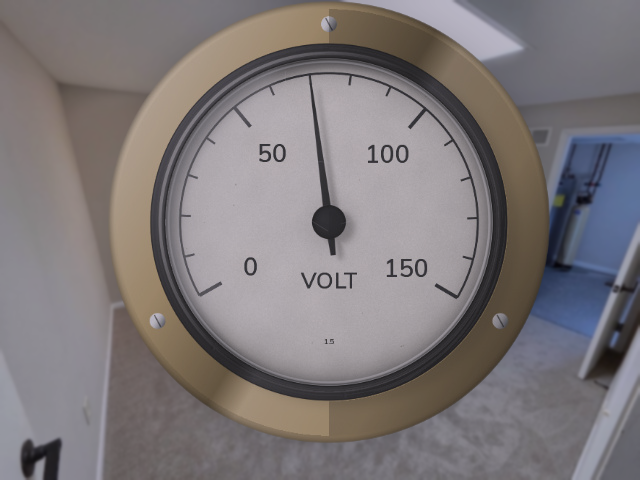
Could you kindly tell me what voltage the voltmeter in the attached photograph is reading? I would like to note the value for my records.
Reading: 70 V
